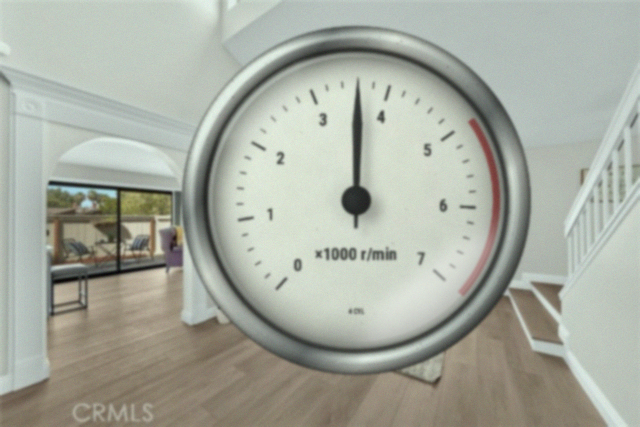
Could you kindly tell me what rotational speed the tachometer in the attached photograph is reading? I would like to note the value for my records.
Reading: 3600 rpm
